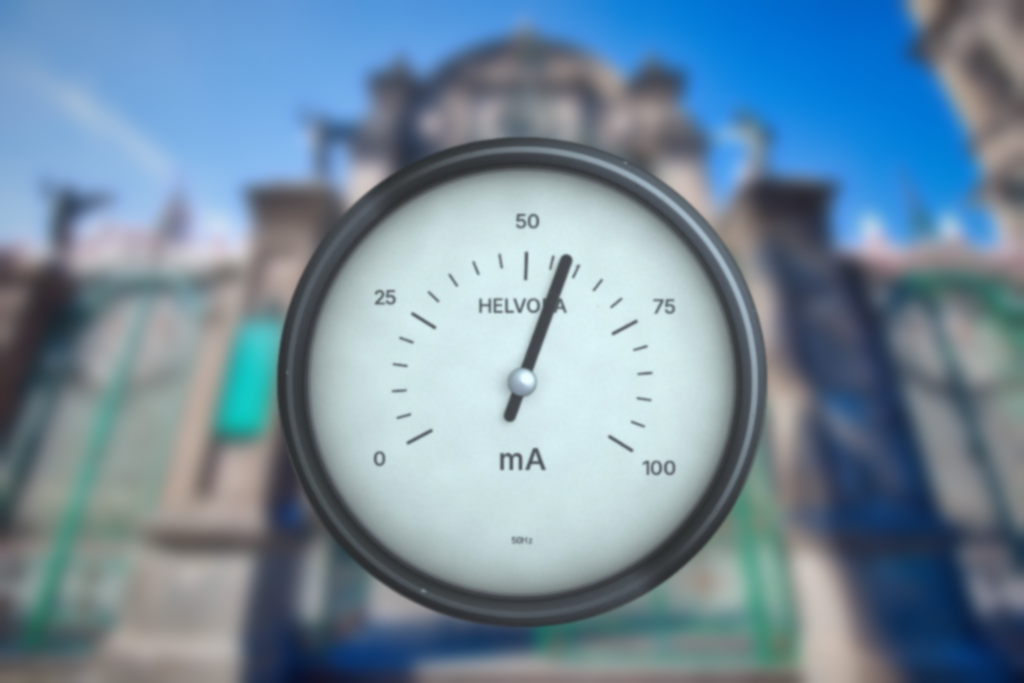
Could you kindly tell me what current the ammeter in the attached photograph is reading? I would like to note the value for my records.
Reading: 57.5 mA
